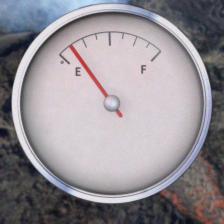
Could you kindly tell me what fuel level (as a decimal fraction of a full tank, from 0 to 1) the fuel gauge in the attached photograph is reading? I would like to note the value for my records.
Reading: 0.125
